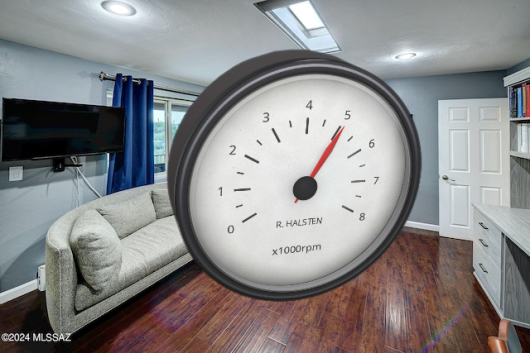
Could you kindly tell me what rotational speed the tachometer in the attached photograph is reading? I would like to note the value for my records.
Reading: 5000 rpm
